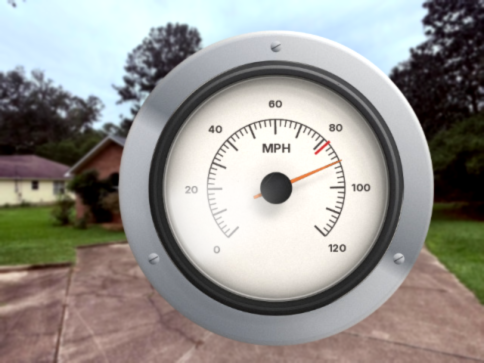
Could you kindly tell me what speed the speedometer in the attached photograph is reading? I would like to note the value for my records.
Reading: 90 mph
